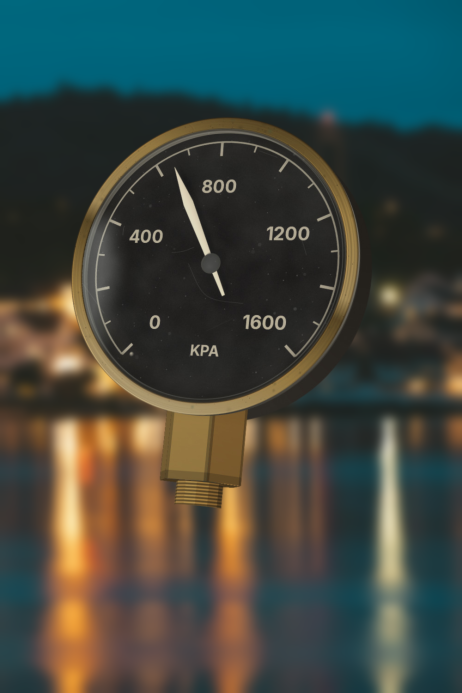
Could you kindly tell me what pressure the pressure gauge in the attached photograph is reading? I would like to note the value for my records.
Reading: 650 kPa
